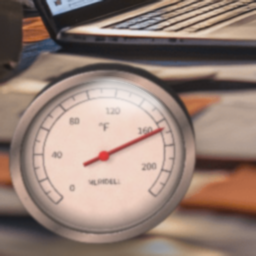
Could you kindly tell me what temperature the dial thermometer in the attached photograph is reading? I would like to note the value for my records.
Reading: 165 °F
